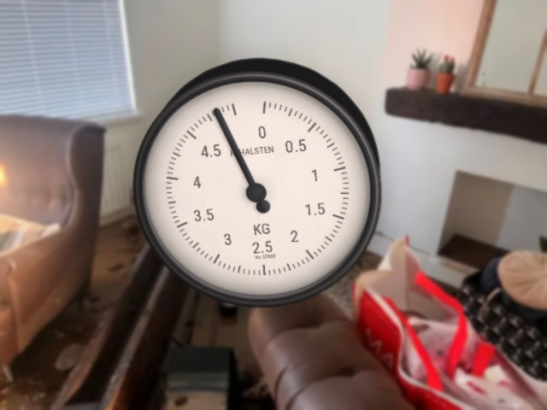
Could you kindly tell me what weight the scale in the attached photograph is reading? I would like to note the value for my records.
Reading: 4.85 kg
